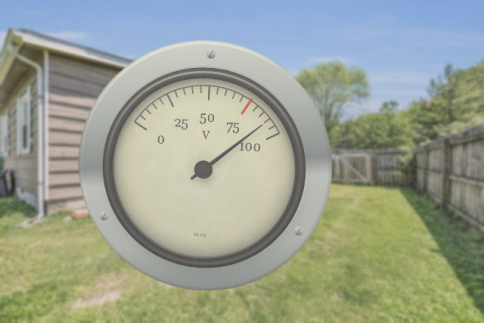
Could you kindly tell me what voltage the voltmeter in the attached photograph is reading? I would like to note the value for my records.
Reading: 90 V
